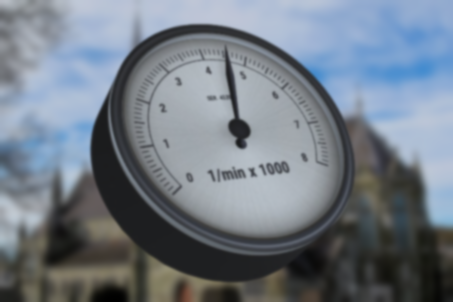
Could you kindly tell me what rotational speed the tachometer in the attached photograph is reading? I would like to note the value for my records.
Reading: 4500 rpm
